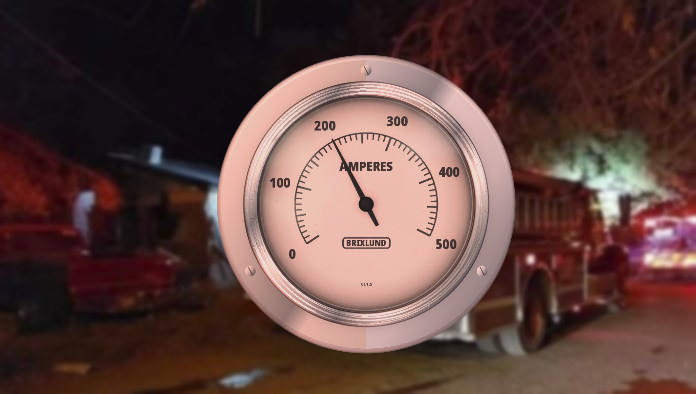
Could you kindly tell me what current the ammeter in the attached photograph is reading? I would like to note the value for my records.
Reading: 200 A
